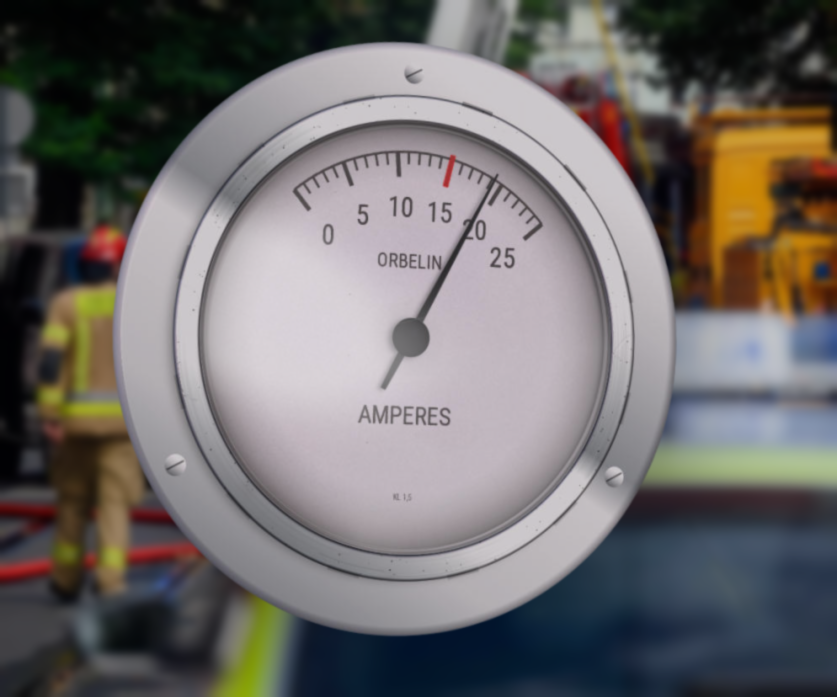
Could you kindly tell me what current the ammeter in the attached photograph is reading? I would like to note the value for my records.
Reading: 19 A
